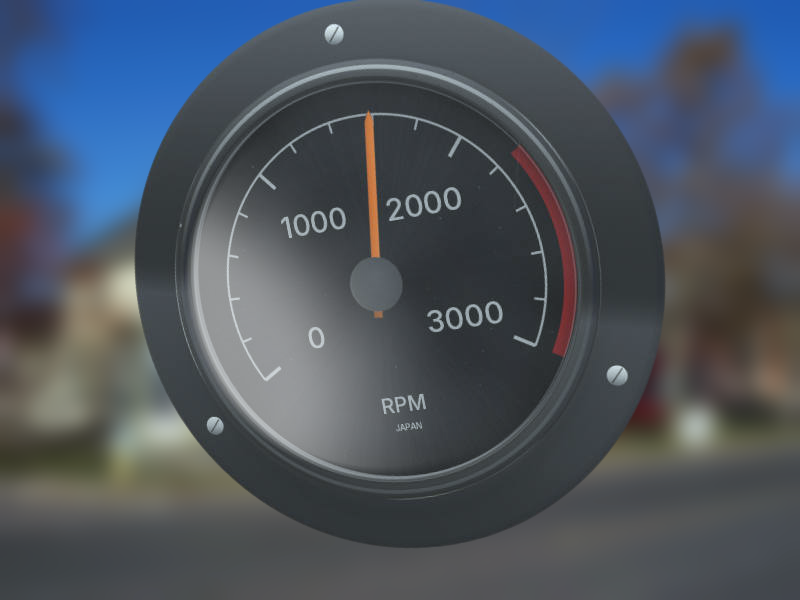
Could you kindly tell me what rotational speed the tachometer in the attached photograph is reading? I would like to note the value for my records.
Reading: 1600 rpm
